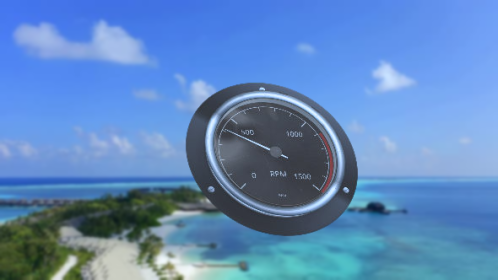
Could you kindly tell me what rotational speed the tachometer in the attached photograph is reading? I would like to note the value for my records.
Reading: 400 rpm
